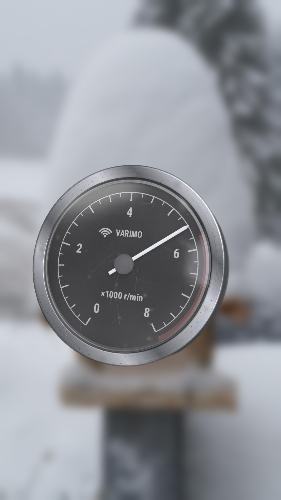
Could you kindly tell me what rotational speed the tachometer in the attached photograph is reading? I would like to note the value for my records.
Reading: 5500 rpm
